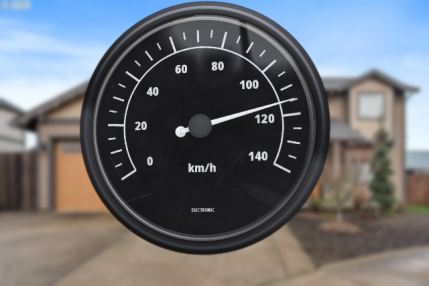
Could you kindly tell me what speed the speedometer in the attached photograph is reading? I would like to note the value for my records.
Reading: 115 km/h
